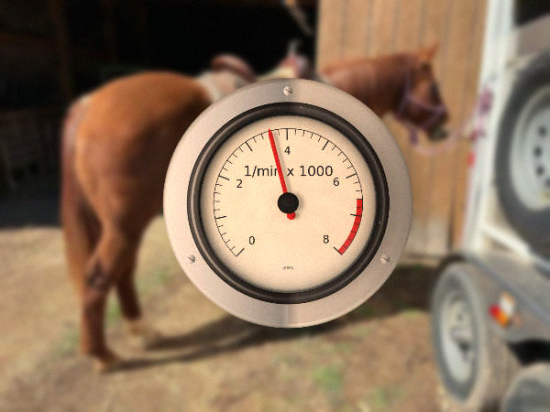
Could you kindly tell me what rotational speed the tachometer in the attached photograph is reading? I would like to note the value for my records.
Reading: 3600 rpm
